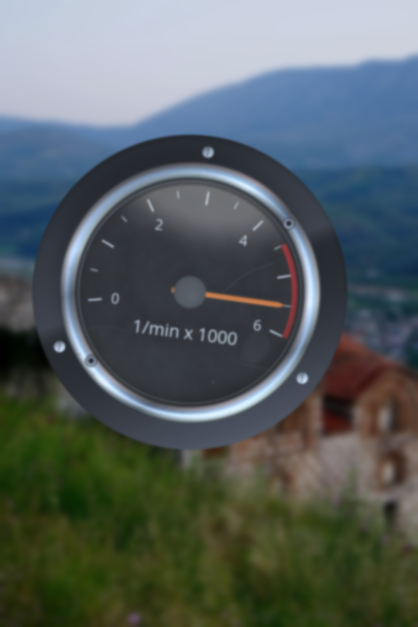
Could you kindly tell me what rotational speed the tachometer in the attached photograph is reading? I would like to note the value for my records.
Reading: 5500 rpm
